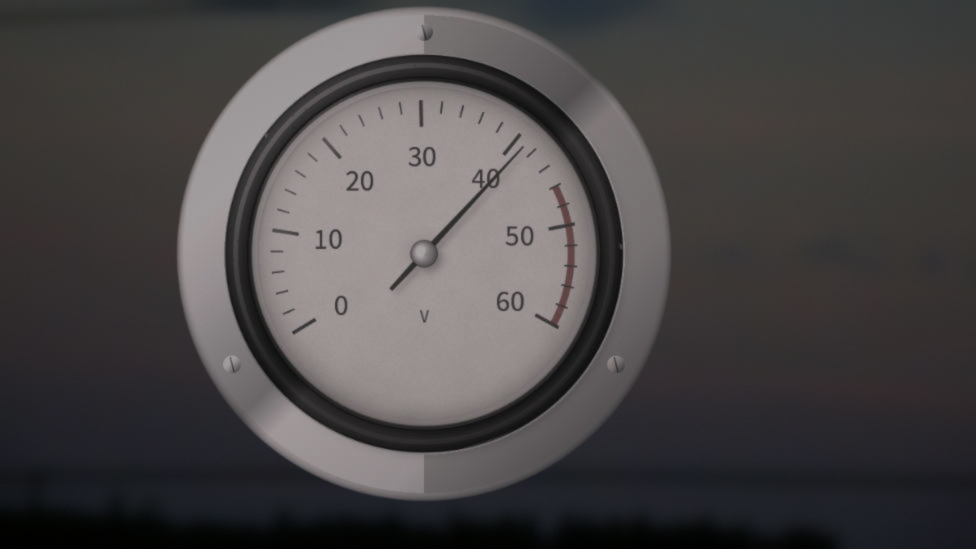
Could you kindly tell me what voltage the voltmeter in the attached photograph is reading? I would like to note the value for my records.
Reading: 41 V
